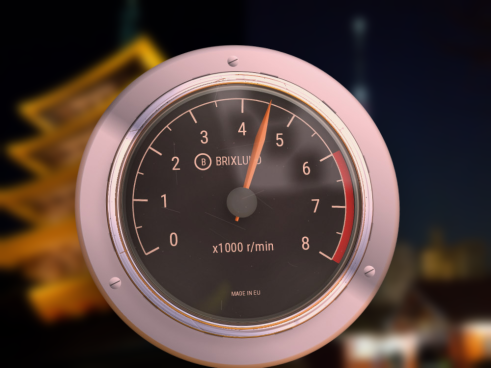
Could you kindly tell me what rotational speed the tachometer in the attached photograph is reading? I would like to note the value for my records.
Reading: 4500 rpm
